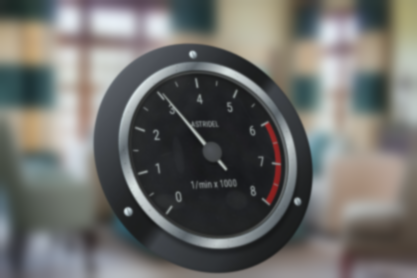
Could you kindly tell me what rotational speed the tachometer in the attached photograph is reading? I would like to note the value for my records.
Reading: 3000 rpm
